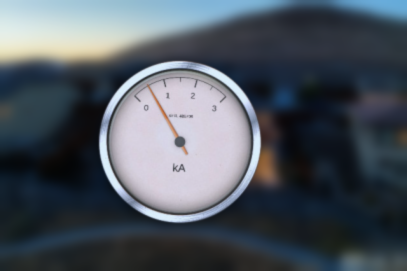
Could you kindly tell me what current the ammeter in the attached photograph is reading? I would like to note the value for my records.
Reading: 0.5 kA
